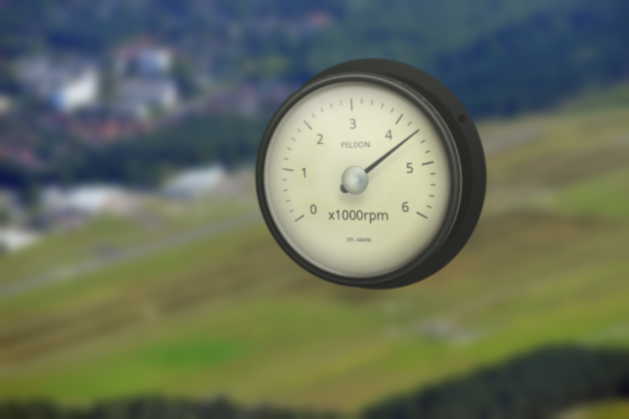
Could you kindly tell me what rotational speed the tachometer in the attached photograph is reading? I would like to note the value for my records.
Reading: 4400 rpm
